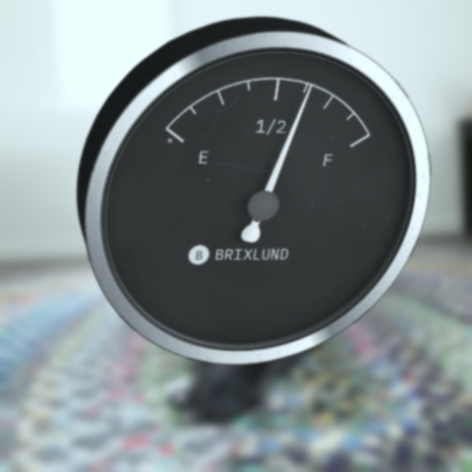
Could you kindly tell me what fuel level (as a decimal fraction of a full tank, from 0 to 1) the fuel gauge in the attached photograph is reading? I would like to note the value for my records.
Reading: 0.625
